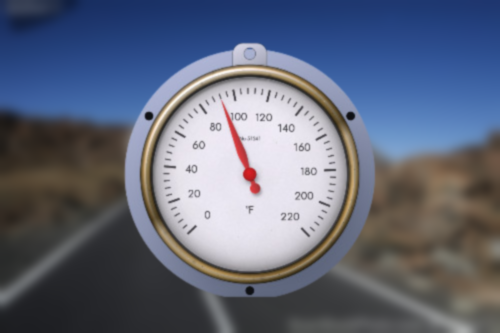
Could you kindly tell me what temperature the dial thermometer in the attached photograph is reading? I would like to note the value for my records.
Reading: 92 °F
